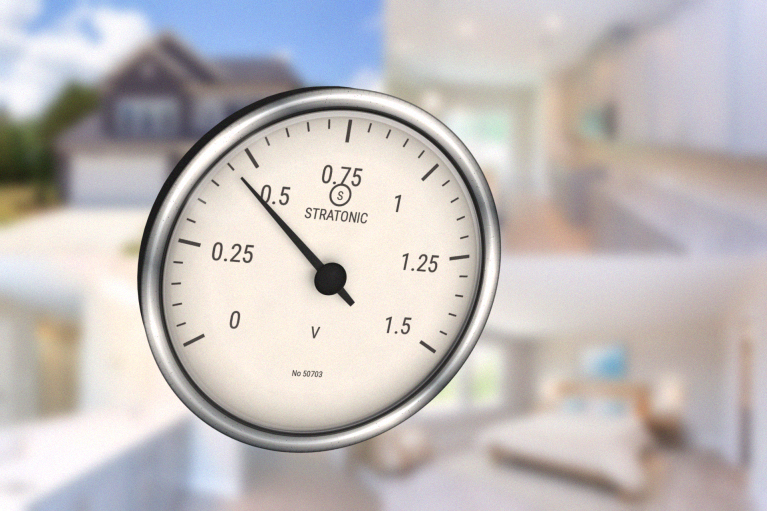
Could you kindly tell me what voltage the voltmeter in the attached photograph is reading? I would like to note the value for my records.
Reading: 0.45 V
